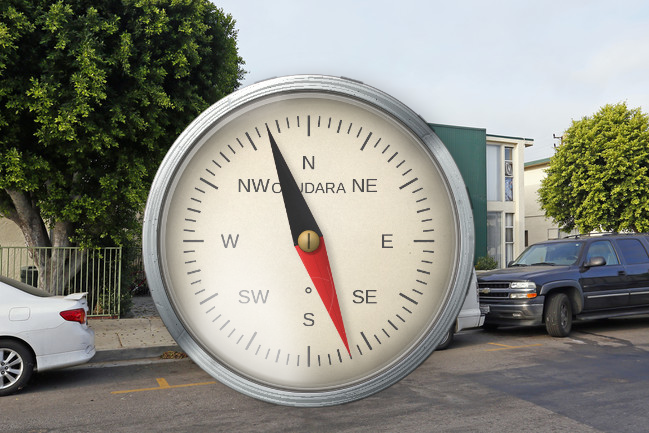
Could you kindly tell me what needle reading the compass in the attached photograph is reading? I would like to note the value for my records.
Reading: 160 °
